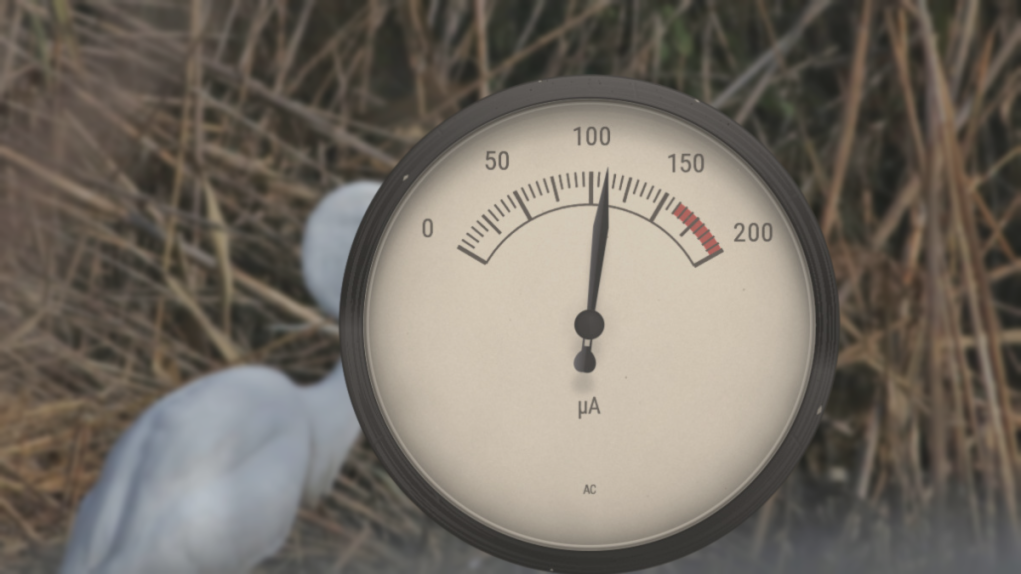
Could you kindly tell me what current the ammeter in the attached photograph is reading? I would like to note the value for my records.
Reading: 110 µA
